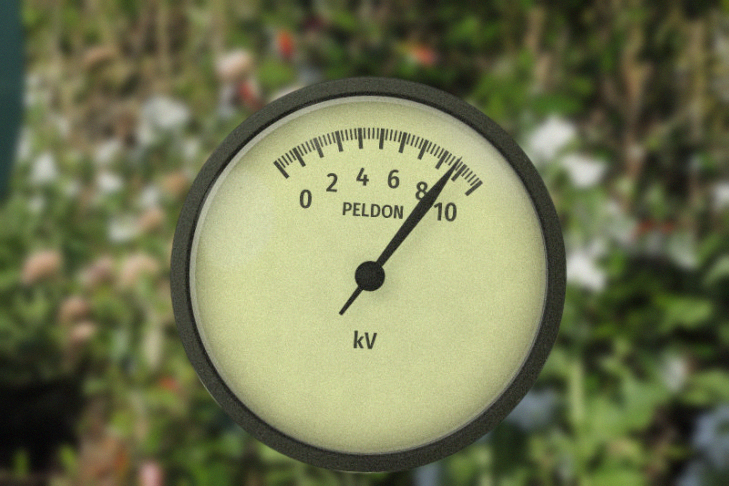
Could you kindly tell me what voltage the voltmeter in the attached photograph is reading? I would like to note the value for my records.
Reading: 8.6 kV
